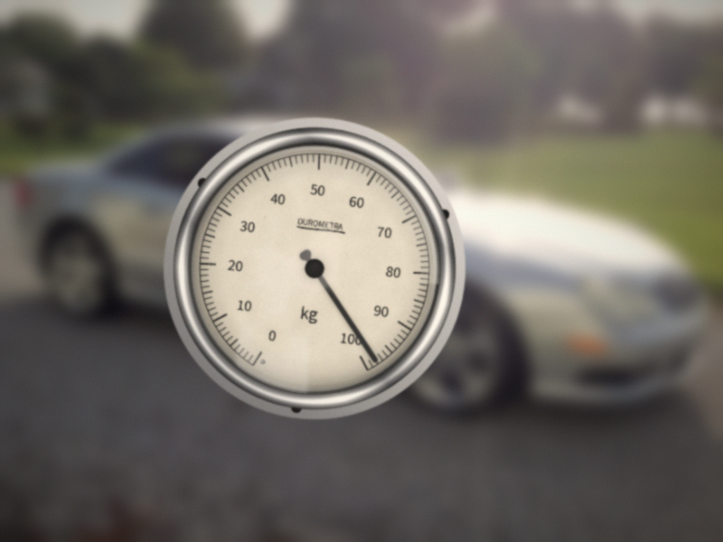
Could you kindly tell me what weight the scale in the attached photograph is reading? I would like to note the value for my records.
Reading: 98 kg
